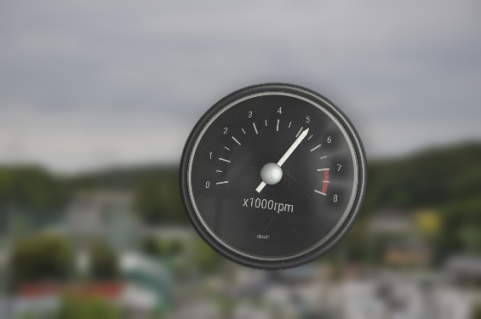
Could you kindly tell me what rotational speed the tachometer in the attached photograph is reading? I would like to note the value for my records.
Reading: 5250 rpm
